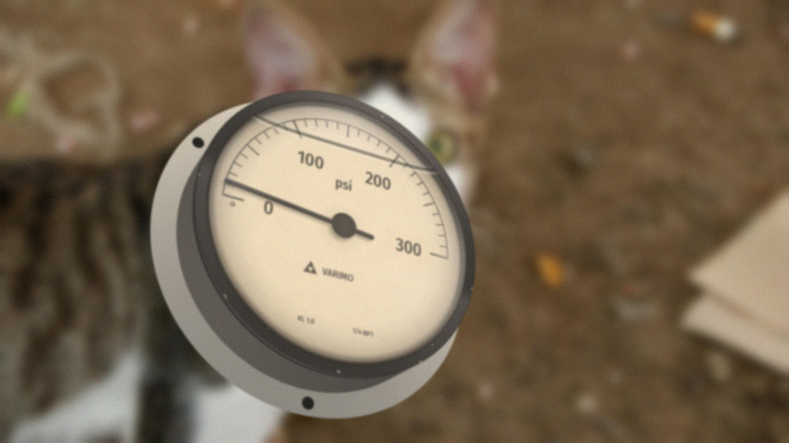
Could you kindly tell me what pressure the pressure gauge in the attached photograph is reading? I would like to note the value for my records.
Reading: 10 psi
